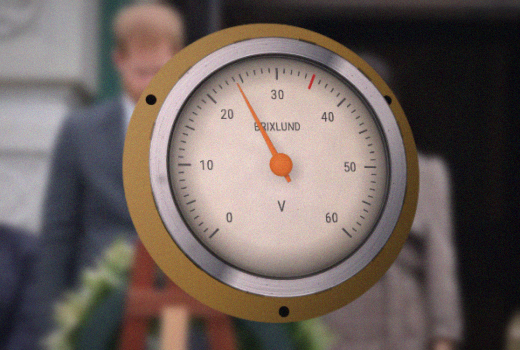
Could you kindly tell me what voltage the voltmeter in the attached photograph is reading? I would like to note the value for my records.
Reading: 24 V
